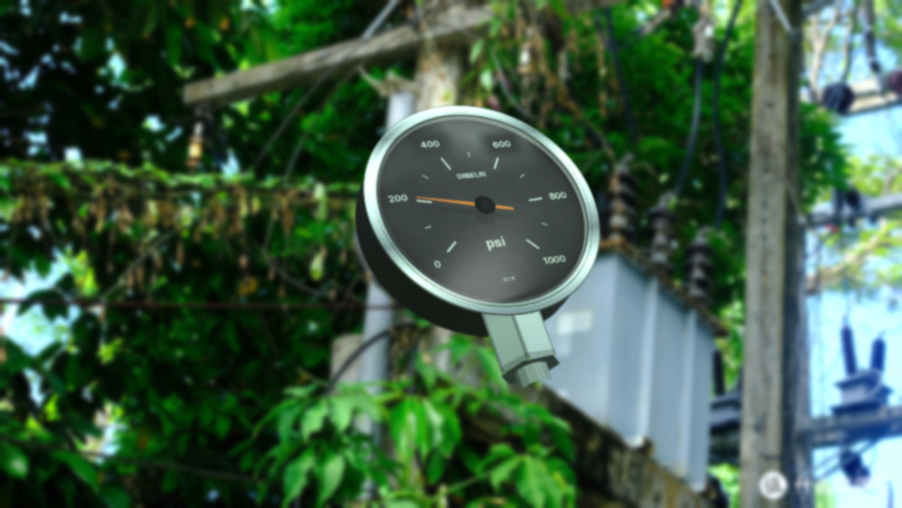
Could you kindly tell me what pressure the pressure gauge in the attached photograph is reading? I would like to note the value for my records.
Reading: 200 psi
